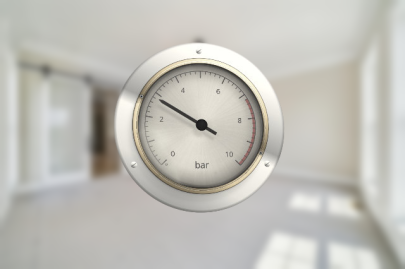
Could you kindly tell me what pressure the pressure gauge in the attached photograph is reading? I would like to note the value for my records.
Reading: 2.8 bar
